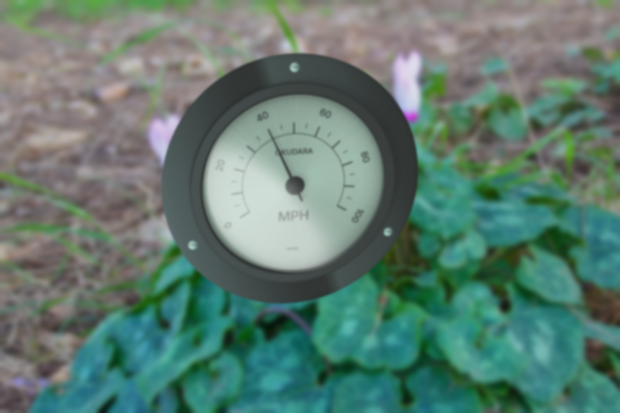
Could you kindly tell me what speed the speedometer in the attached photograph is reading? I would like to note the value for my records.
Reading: 40 mph
